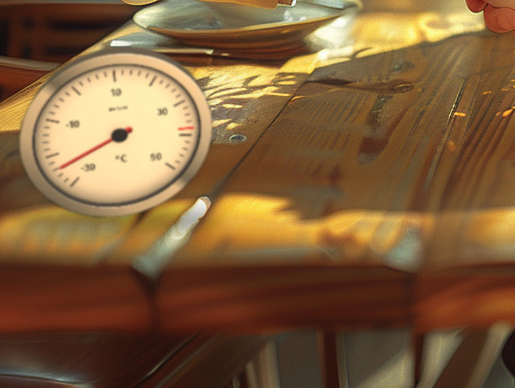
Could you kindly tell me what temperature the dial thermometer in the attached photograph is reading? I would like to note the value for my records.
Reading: -24 °C
